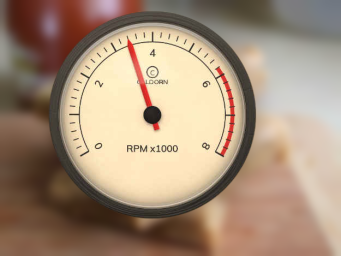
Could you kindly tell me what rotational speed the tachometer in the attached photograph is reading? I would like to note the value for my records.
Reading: 3400 rpm
